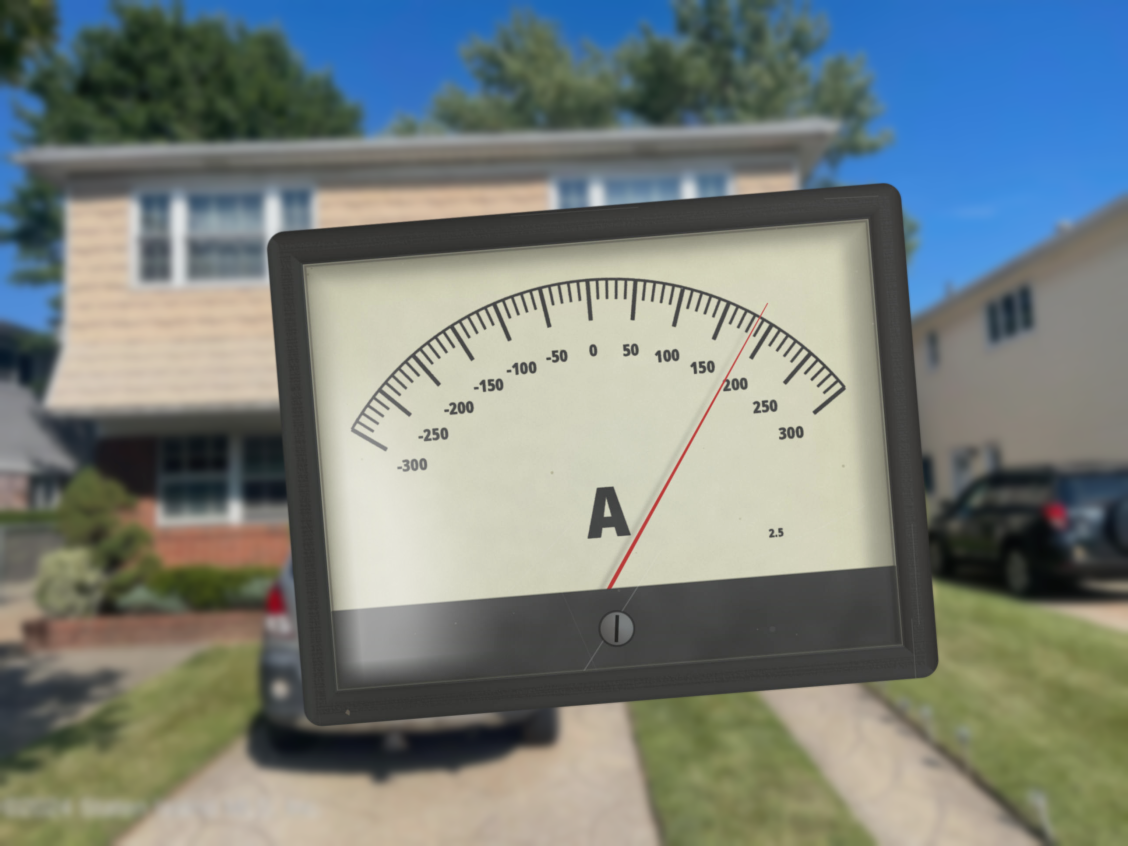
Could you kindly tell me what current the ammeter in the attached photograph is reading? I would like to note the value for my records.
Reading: 185 A
